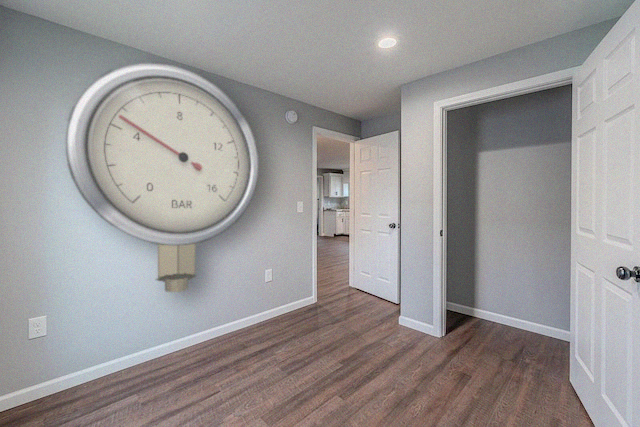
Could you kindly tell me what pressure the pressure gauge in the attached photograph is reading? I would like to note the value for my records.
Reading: 4.5 bar
